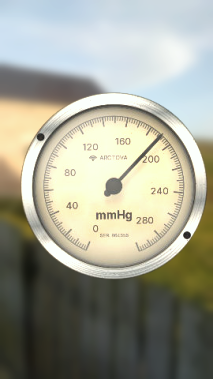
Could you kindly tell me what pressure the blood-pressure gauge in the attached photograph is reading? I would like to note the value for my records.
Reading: 190 mmHg
